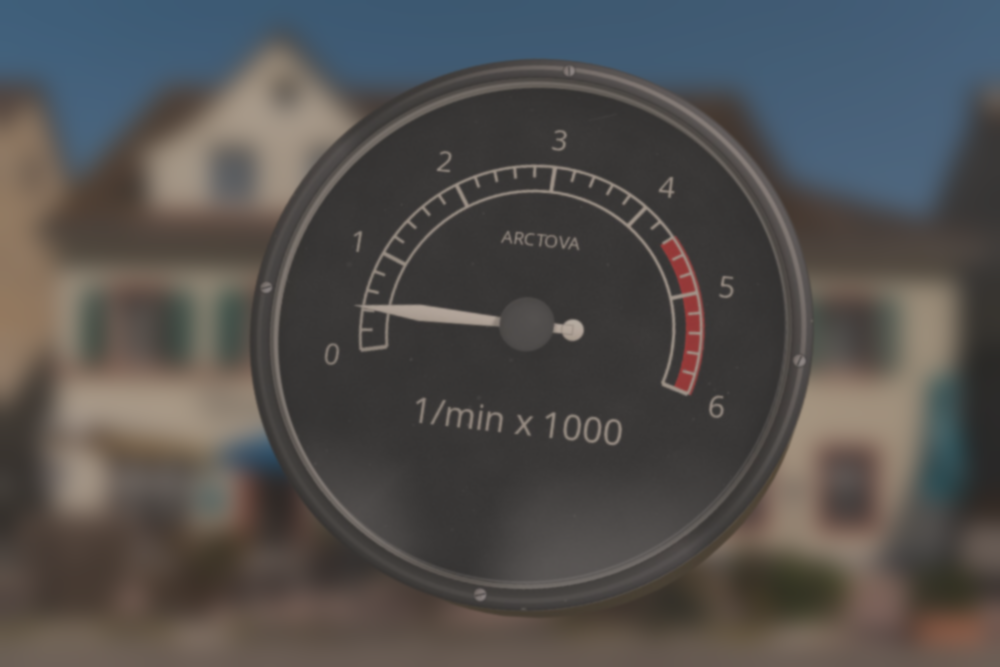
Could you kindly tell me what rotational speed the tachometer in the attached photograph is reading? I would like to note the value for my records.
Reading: 400 rpm
